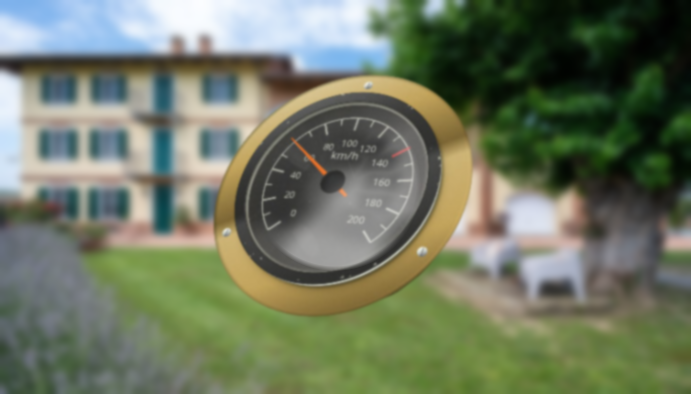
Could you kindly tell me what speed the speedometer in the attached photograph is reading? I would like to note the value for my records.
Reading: 60 km/h
